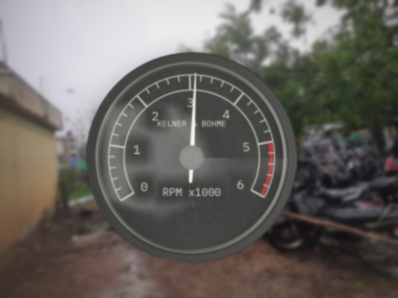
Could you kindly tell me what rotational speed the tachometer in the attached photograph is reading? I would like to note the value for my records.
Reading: 3100 rpm
